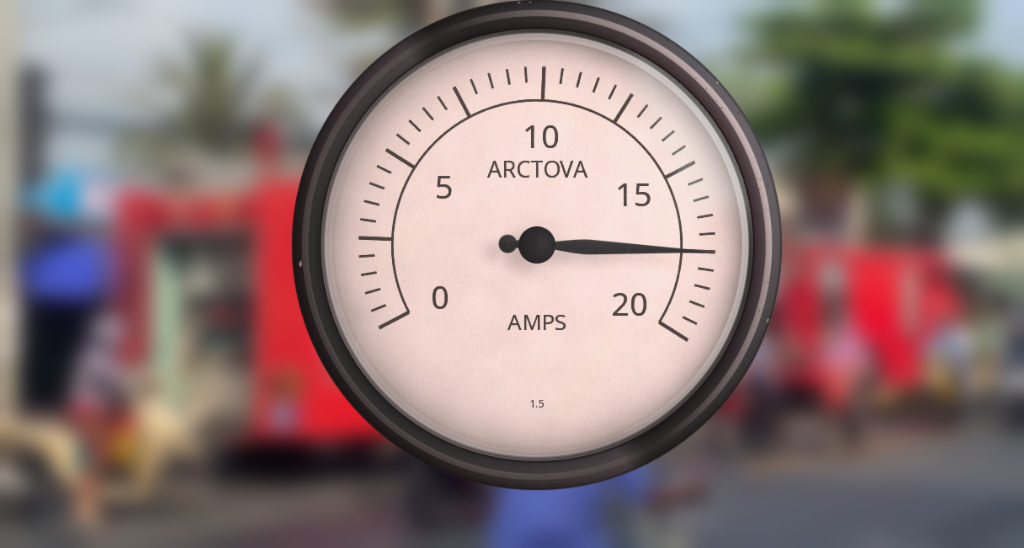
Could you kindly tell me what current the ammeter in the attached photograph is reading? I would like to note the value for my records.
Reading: 17.5 A
